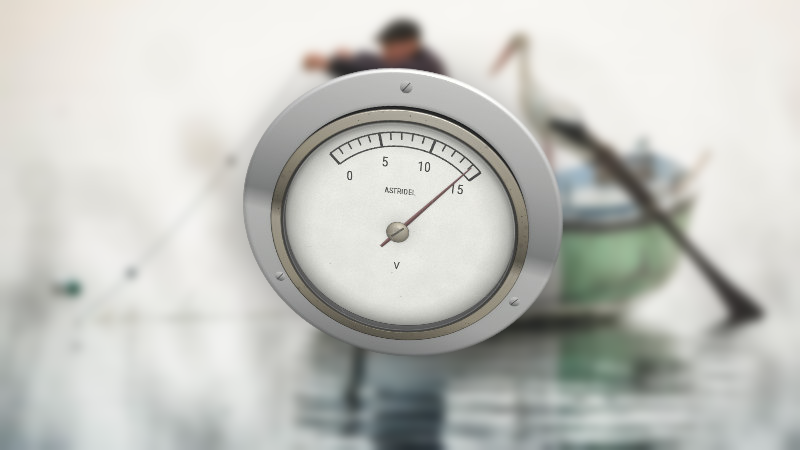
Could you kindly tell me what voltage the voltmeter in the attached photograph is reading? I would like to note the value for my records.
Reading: 14 V
